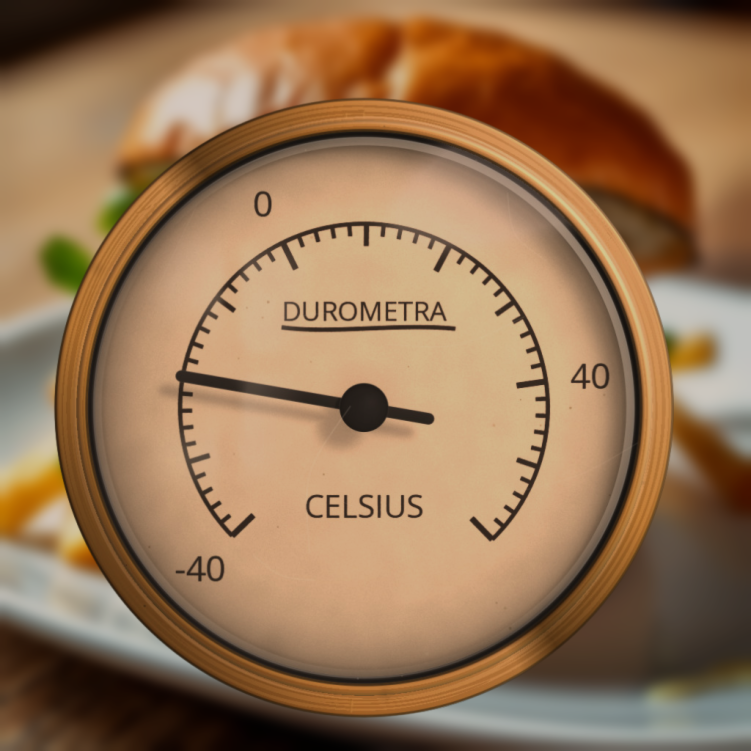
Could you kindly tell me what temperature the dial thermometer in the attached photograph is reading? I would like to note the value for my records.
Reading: -20 °C
